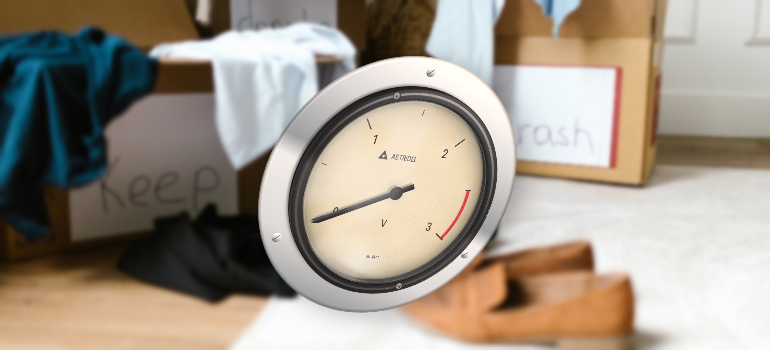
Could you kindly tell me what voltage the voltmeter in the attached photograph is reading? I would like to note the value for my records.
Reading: 0 V
